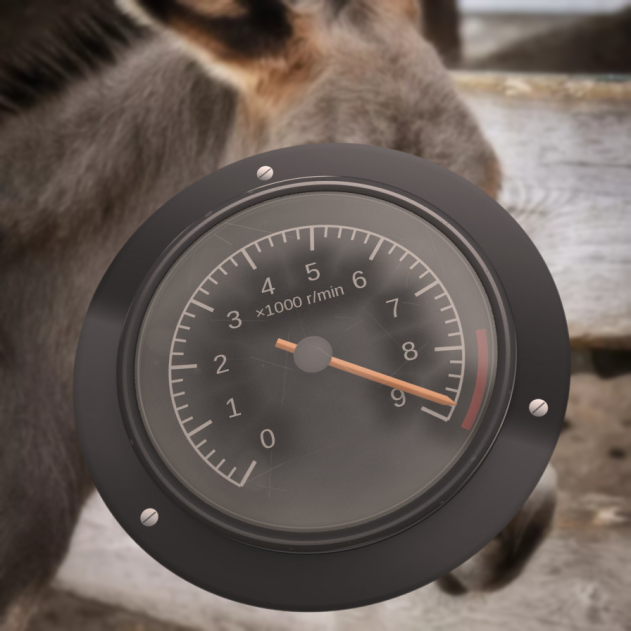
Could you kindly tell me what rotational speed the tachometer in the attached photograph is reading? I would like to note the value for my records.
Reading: 8800 rpm
